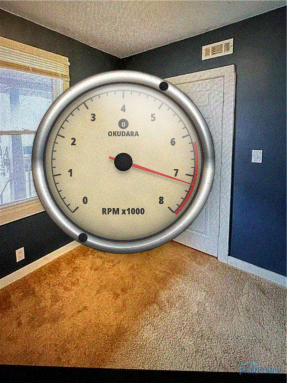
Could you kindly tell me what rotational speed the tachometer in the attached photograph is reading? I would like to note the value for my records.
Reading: 7200 rpm
